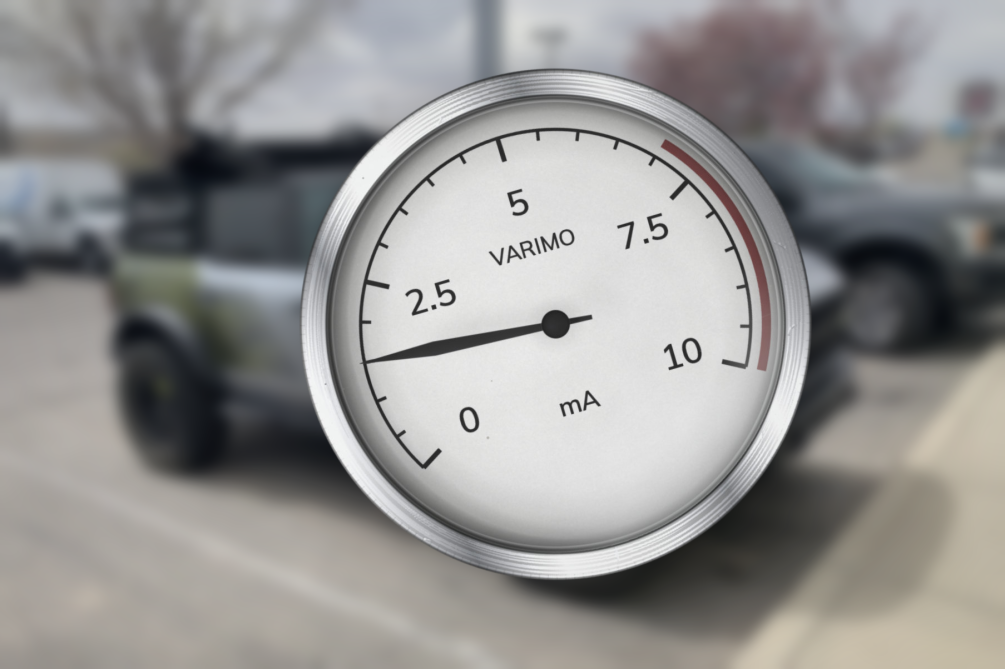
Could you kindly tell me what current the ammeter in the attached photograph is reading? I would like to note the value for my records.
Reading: 1.5 mA
